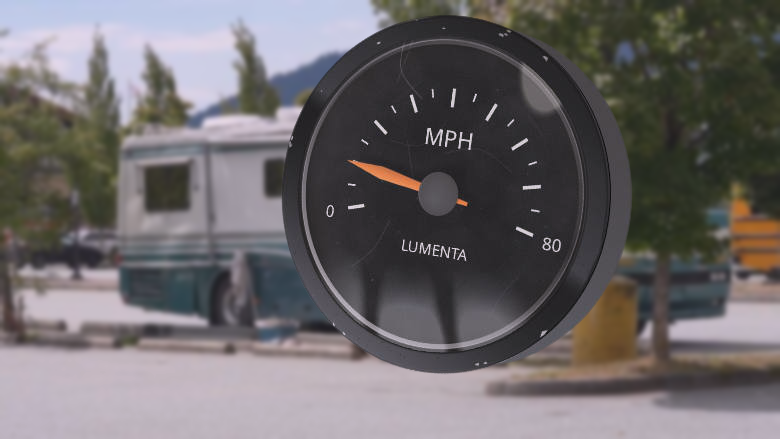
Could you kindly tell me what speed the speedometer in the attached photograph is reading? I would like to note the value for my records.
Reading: 10 mph
